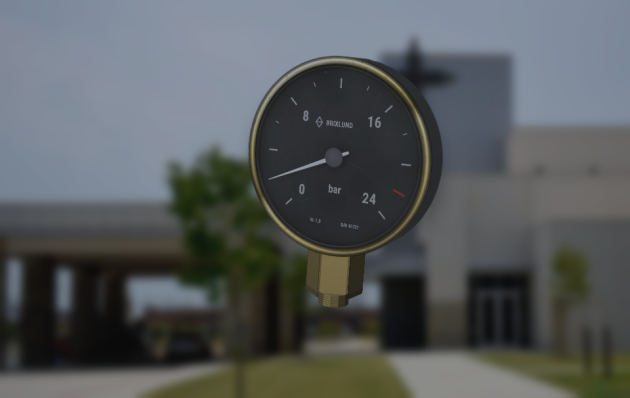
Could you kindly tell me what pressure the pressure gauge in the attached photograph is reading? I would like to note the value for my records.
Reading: 2 bar
